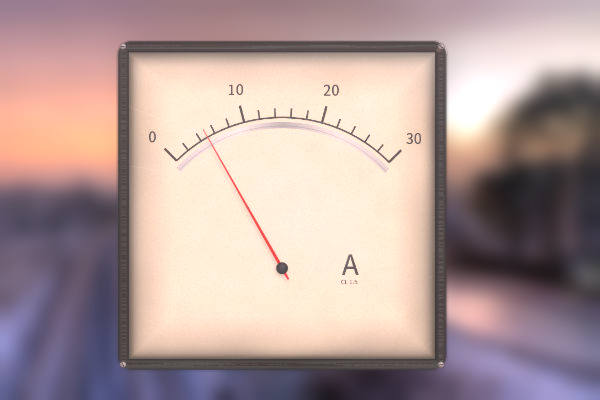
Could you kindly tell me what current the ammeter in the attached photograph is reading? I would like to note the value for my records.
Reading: 5 A
